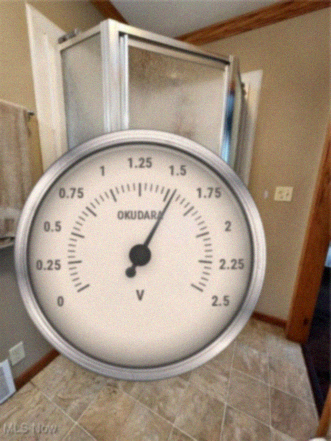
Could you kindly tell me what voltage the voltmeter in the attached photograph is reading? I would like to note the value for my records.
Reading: 1.55 V
